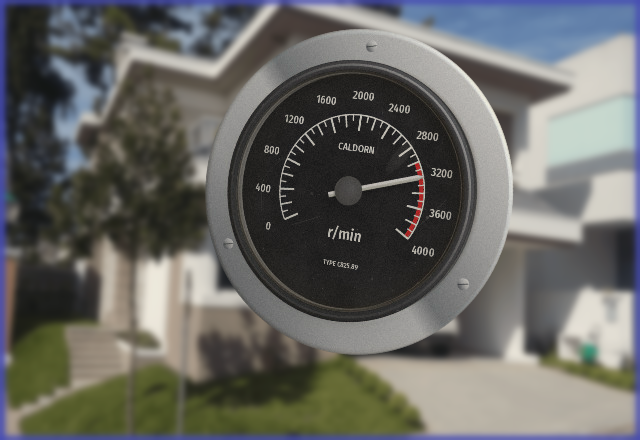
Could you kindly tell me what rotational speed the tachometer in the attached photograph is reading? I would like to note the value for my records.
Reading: 3200 rpm
